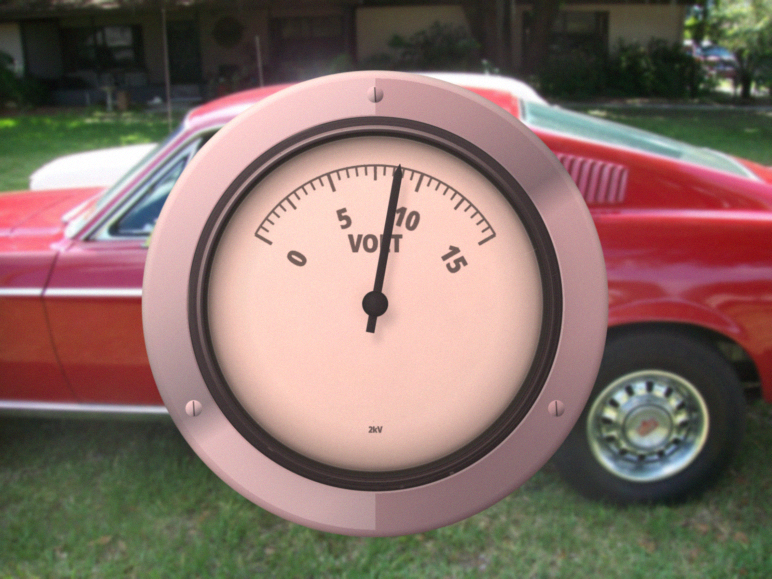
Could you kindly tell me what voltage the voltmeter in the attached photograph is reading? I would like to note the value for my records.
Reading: 8.75 V
